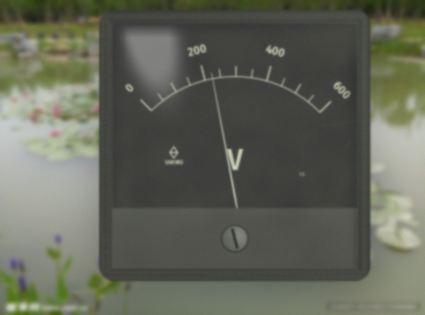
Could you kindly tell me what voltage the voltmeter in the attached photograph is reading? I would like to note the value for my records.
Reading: 225 V
